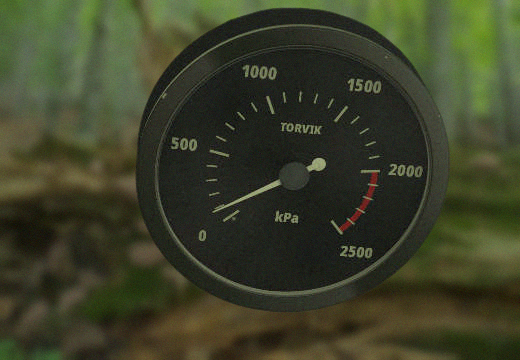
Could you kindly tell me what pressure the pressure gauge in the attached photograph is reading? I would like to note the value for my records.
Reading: 100 kPa
